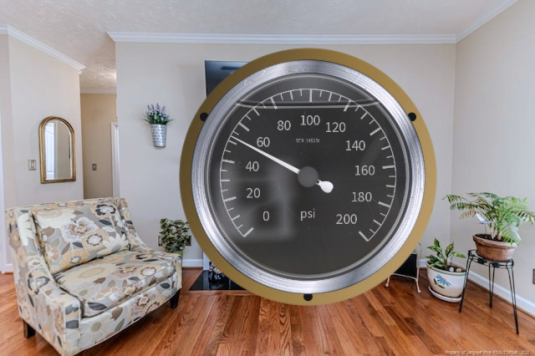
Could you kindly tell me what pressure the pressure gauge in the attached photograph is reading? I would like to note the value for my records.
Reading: 52.5 psi
